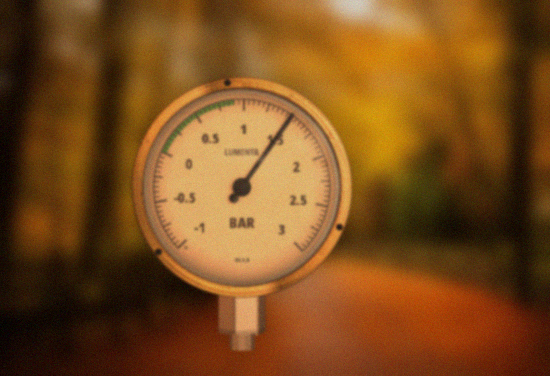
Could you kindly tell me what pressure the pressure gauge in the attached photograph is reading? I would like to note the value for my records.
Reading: 1.5 bar
